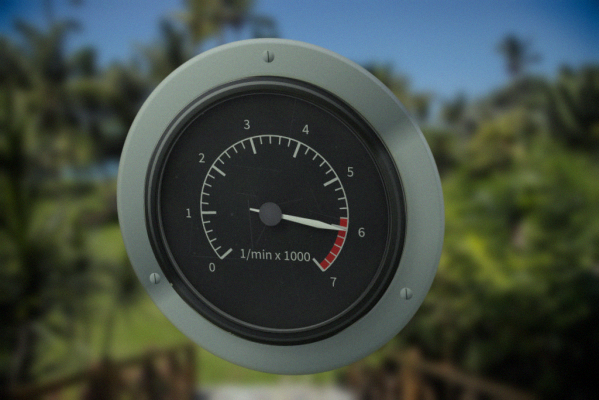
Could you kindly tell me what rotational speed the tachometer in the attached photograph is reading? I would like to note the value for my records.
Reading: 6000 rpm
